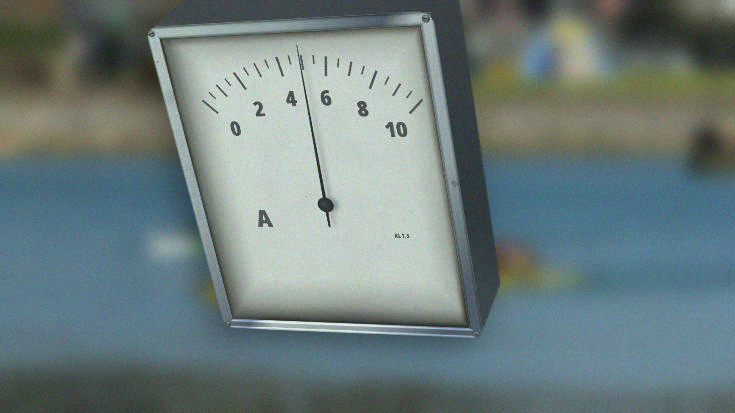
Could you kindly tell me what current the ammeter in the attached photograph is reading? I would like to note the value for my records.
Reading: 5 A
